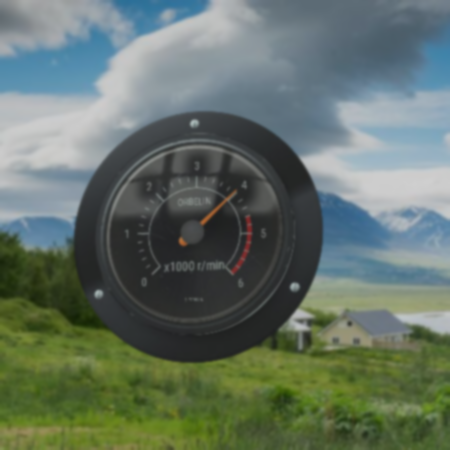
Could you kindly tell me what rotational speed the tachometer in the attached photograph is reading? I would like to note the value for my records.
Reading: 4000 rpm
